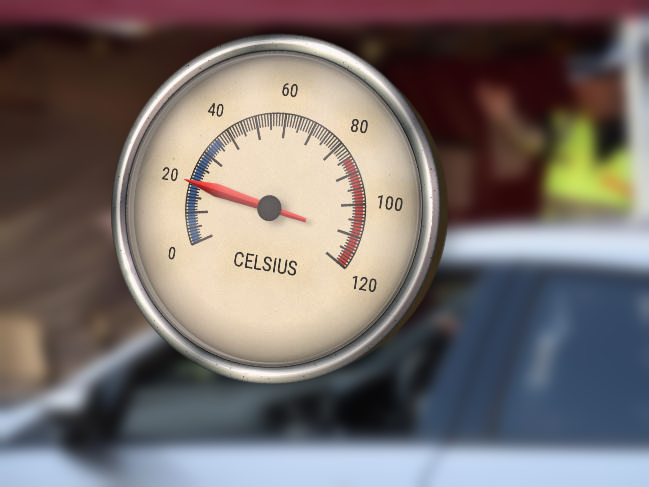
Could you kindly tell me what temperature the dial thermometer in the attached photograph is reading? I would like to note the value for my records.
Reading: 20 °C
